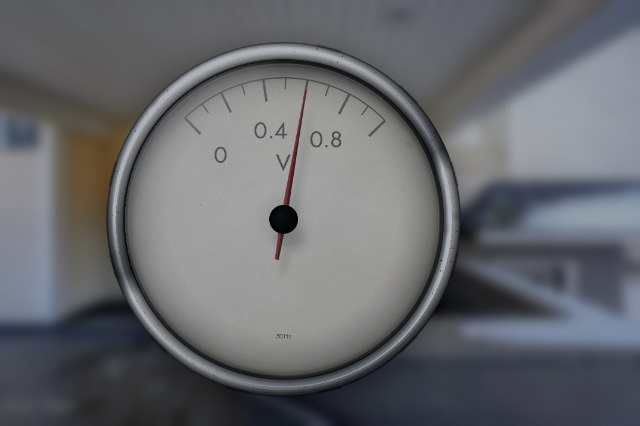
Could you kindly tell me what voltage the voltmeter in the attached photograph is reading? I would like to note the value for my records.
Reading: 0.6 V
